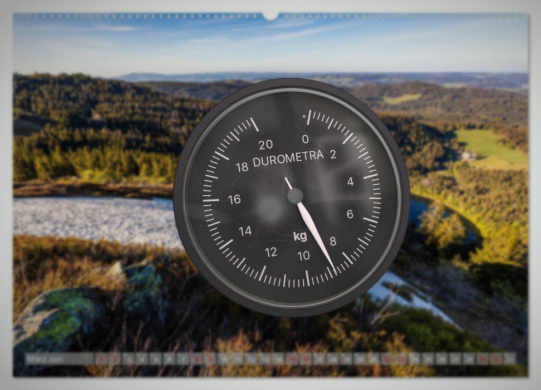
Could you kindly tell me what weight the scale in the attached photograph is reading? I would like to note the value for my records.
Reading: 8.8 kg
